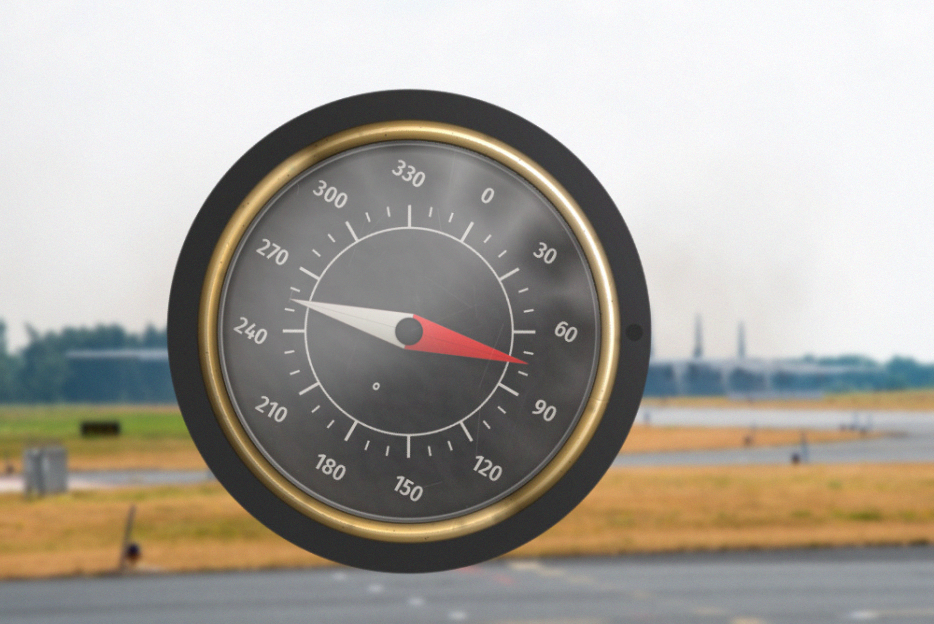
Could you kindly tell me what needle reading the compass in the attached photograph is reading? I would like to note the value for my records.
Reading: 75 °
